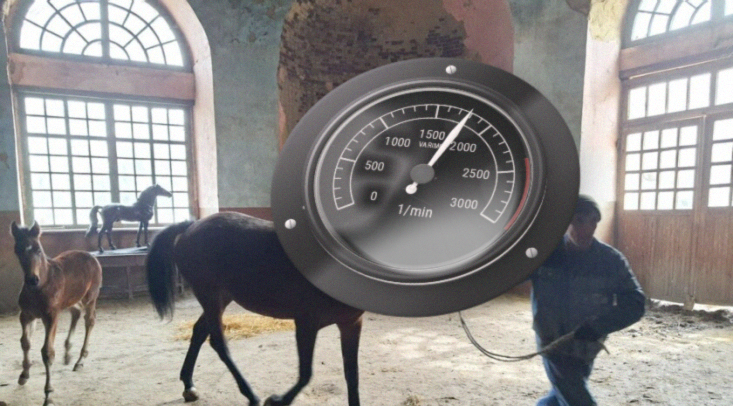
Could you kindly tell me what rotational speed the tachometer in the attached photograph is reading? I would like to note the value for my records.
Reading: 1800 rpm
